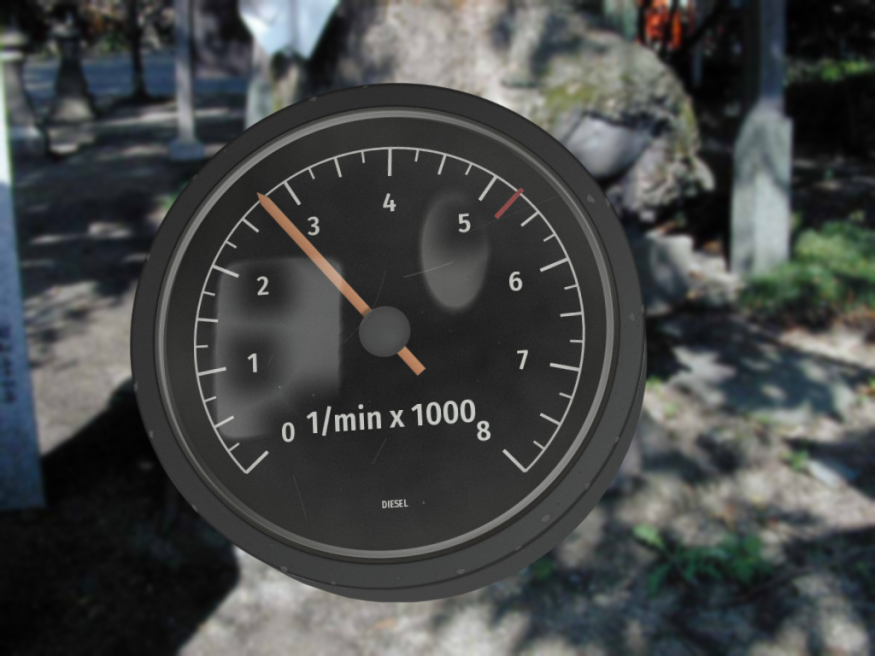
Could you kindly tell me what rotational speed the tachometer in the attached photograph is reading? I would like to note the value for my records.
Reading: 2750 rpm
